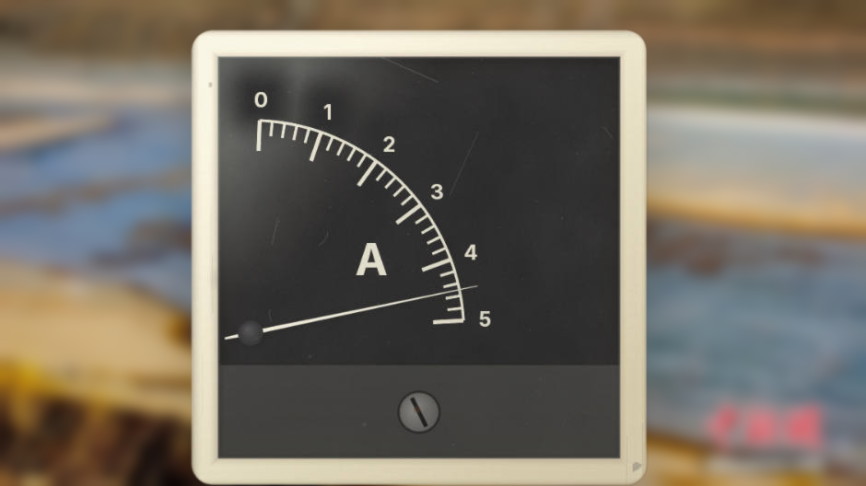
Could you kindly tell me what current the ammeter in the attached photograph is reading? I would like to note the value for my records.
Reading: 4.5 A
